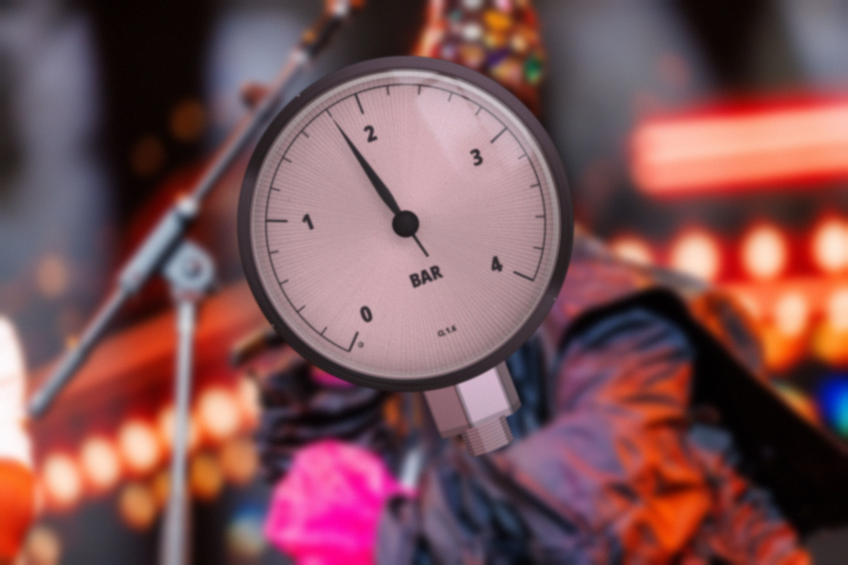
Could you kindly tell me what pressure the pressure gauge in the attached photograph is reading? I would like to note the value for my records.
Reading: 1.8 bar
